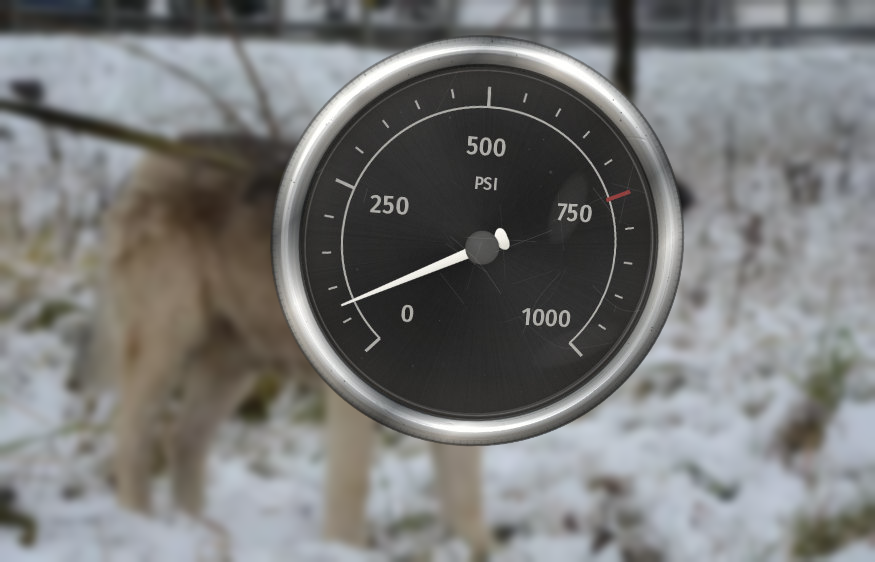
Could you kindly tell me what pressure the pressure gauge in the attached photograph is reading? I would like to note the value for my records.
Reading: 75 psi
